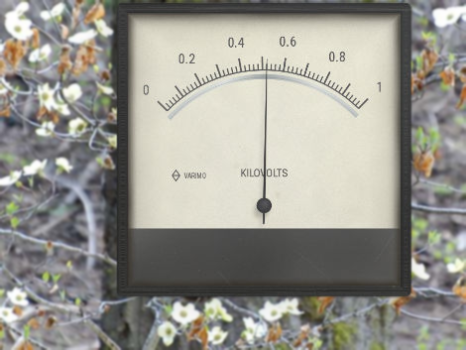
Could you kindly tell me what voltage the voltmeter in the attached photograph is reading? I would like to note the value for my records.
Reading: 0.52 kV
